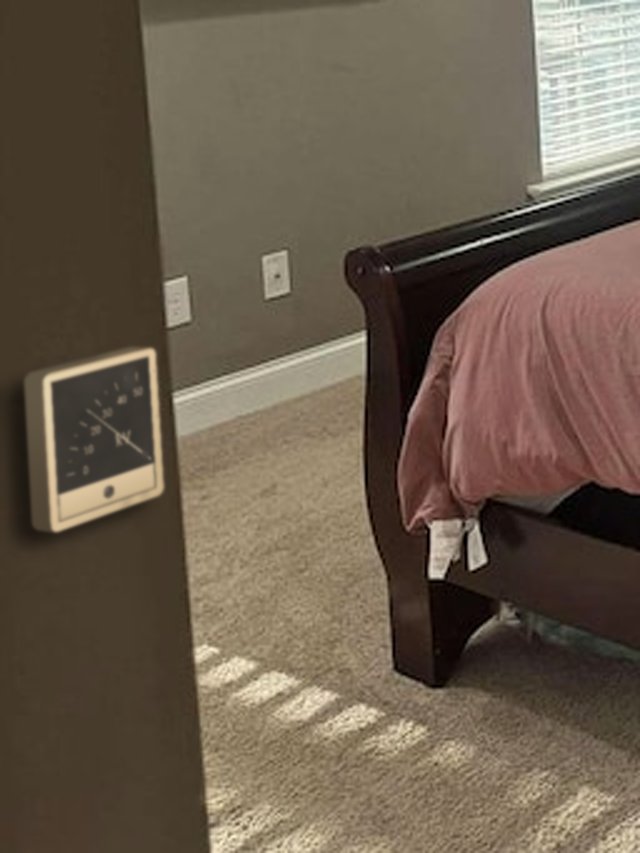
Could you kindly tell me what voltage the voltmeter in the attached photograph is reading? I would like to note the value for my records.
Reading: 25 kV
